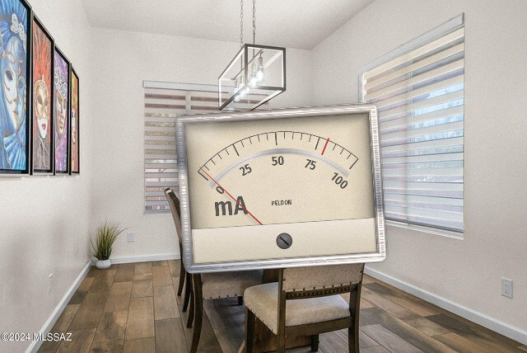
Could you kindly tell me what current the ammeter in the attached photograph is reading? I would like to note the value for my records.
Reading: 2.5 mA
